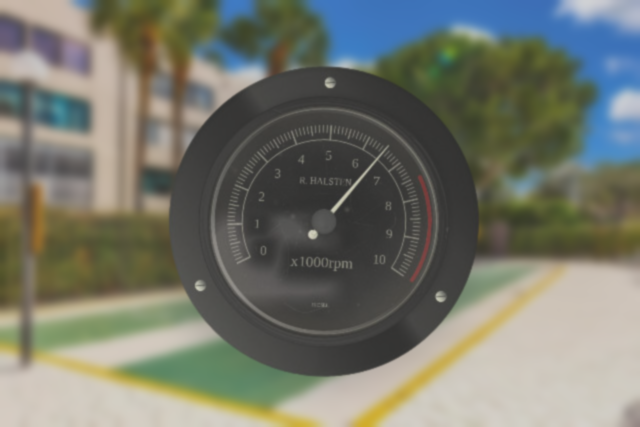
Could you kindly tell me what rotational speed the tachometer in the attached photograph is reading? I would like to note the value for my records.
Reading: 6500 rpm
